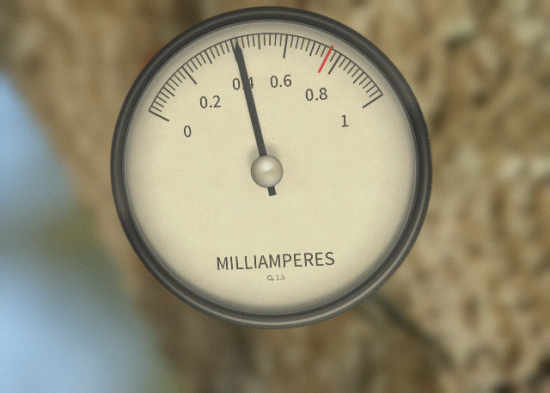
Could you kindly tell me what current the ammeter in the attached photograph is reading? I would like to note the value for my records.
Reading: 0.42 mA
